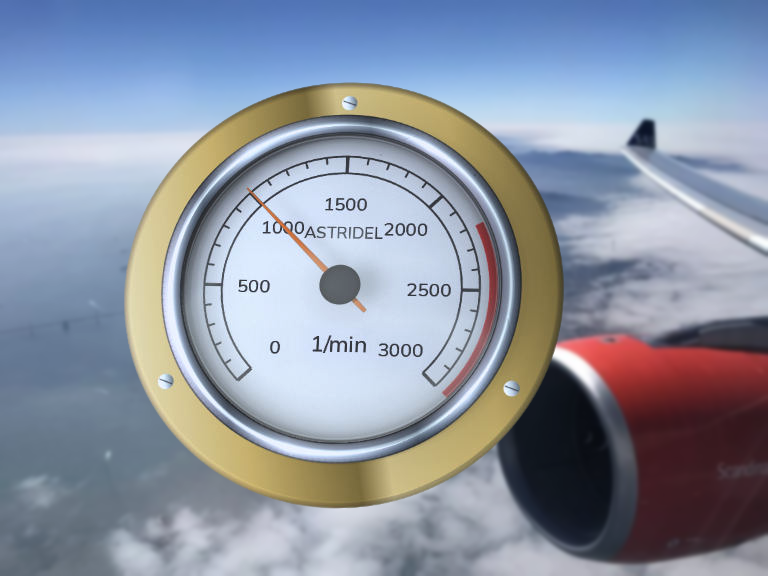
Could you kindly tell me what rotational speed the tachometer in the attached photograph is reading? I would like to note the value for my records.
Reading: 1000 rpm
